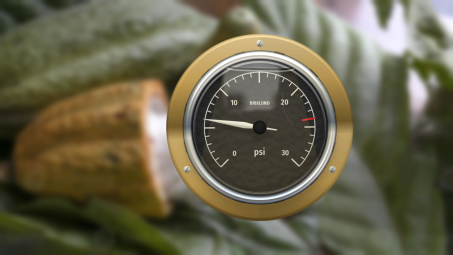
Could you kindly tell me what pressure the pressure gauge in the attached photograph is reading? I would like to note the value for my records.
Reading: 6 psi
